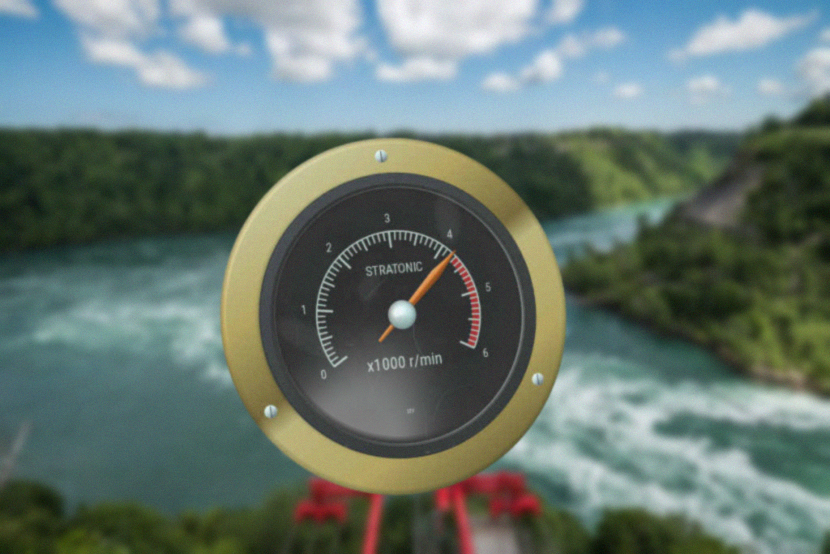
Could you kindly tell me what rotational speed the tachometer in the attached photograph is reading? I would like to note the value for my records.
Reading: 4200 rpm
